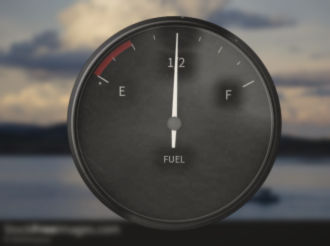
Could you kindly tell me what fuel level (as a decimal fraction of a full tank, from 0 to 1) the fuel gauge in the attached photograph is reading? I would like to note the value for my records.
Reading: 0.5
